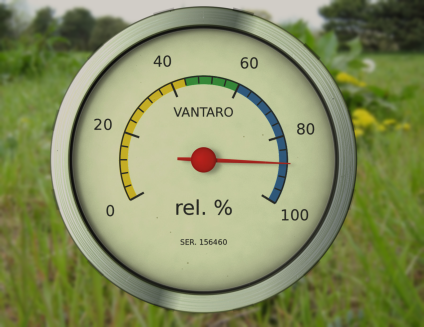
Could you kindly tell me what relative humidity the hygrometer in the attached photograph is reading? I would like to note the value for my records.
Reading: 88 %
